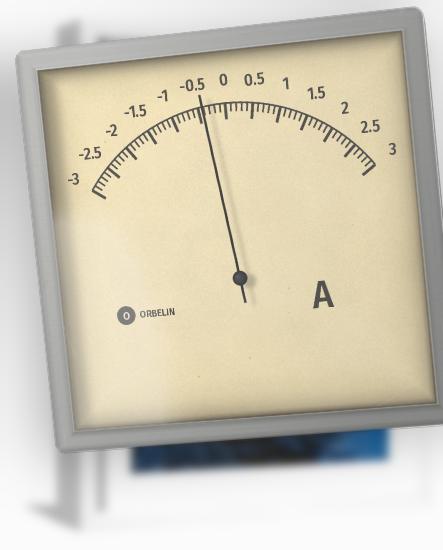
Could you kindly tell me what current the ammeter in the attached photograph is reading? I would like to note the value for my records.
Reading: -0.4 A
